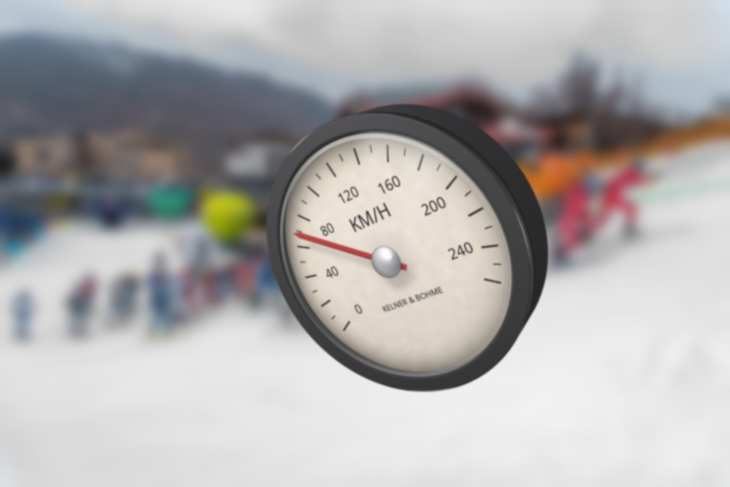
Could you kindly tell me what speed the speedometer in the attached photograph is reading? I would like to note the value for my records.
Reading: 70 km/h
